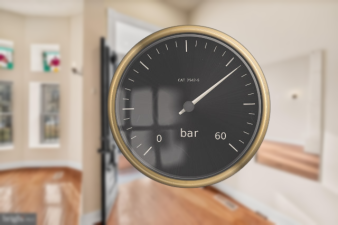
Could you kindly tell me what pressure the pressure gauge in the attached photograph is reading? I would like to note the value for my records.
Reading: 42 bar
